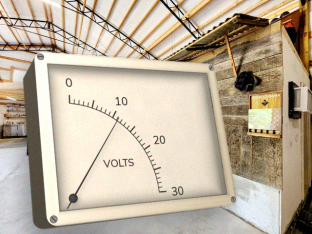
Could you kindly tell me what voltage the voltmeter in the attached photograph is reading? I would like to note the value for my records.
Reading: 11 V
